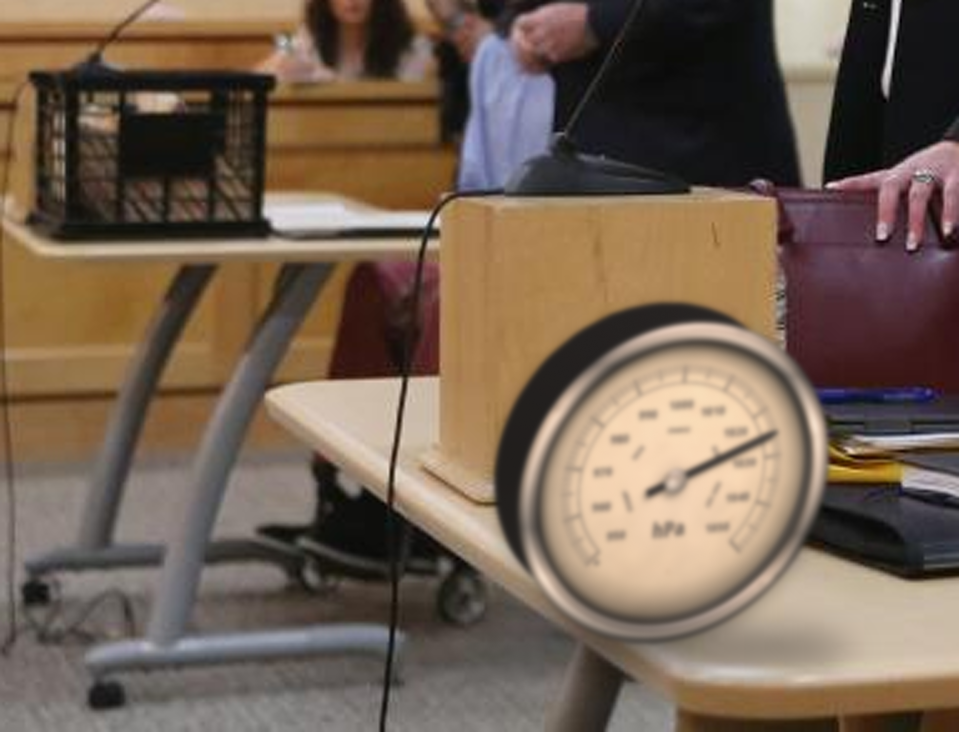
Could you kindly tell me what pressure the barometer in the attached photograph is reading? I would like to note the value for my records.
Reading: 1025 hPa
